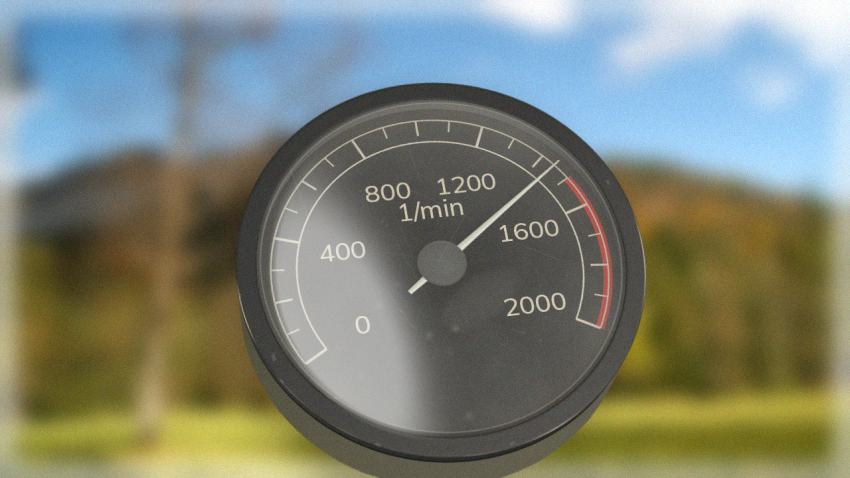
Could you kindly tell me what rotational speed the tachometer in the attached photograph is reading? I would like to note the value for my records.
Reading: 1450 rpm
